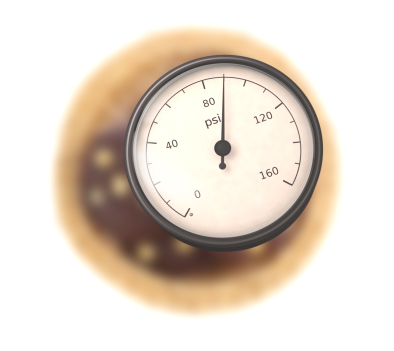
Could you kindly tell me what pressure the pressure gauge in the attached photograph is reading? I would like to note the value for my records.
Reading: 90 psi
